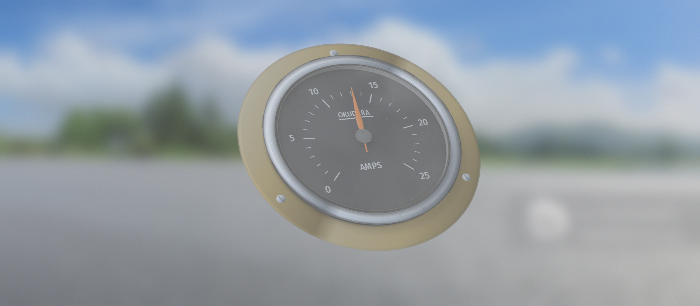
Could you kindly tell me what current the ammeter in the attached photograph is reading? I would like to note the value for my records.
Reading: 13 A
